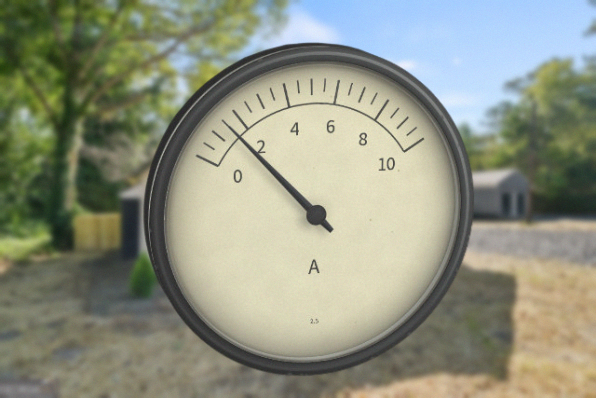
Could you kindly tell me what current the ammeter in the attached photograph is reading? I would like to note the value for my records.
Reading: 1.5 A
